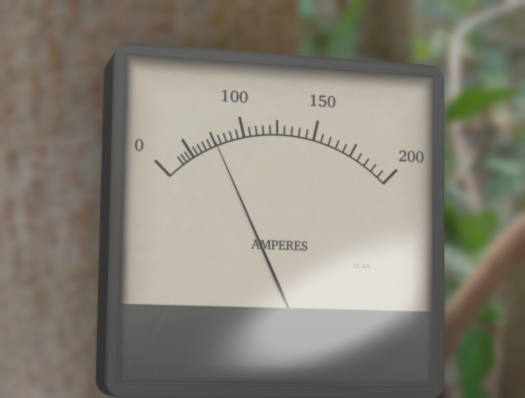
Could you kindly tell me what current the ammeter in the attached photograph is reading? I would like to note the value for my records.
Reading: 75 A
